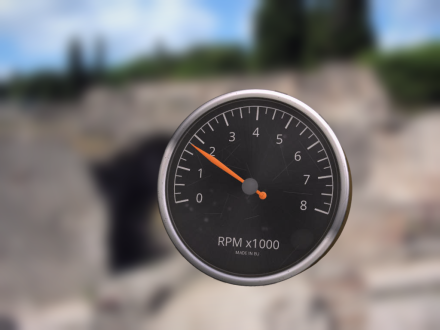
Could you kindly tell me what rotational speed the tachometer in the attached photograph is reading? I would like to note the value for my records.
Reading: 1750 rpm
